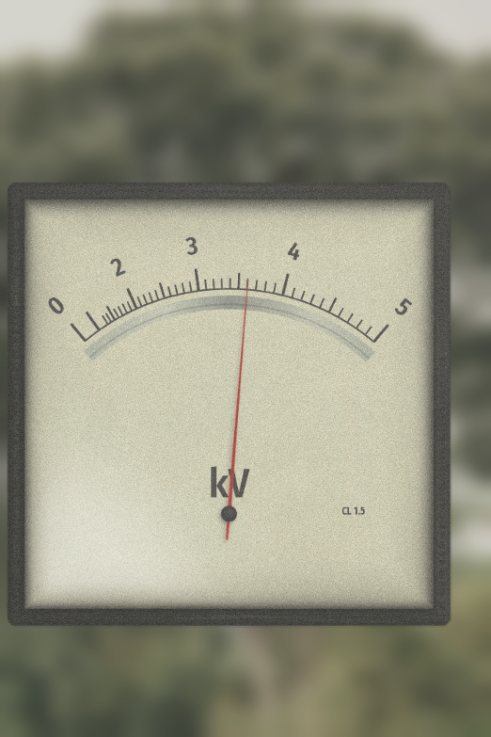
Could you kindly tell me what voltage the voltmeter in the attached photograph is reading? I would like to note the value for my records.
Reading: 3.6 kV
